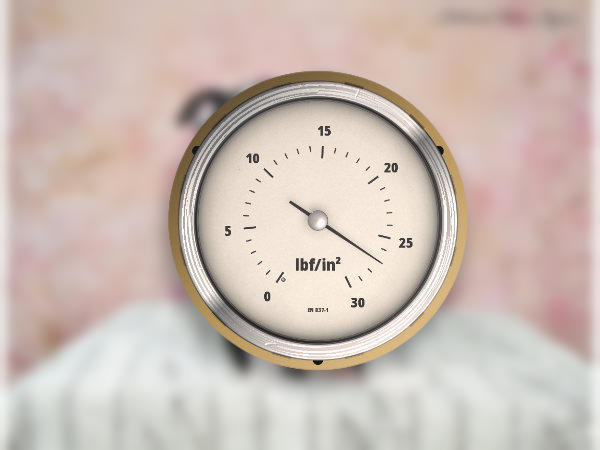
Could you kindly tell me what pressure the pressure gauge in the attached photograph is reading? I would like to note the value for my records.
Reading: 27 psi
